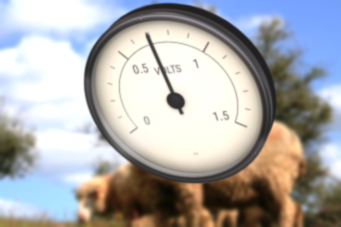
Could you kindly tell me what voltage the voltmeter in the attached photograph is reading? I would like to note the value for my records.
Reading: 0.7 V
